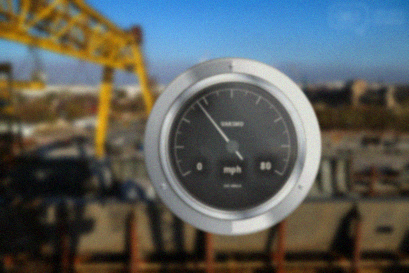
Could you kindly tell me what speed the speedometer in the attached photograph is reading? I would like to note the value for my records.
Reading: 27.5 mph
